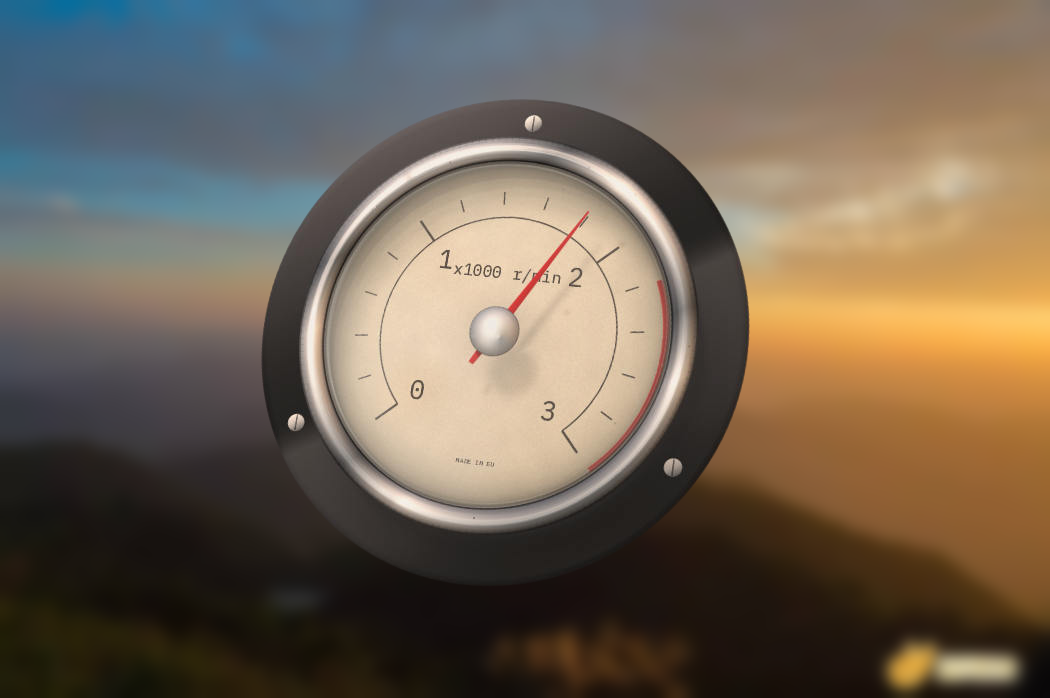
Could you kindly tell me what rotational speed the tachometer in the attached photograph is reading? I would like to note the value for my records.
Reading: 1800 rpm
